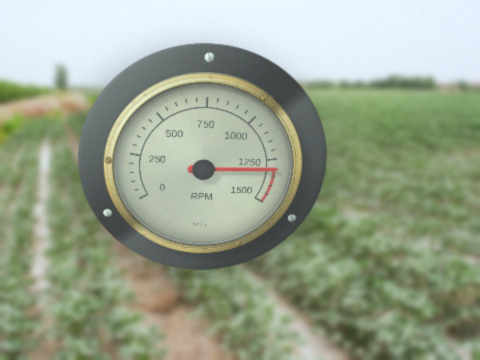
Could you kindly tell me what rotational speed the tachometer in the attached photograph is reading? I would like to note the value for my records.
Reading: 1300 rpm
